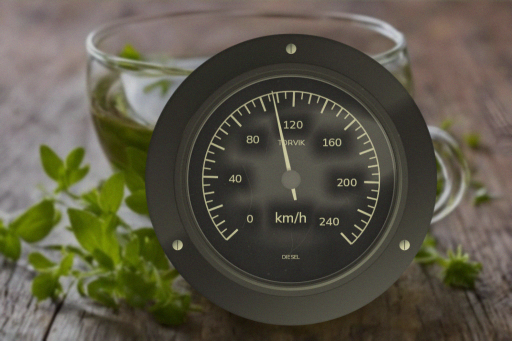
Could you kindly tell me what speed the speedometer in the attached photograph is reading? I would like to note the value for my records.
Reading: 107.5 km/h
